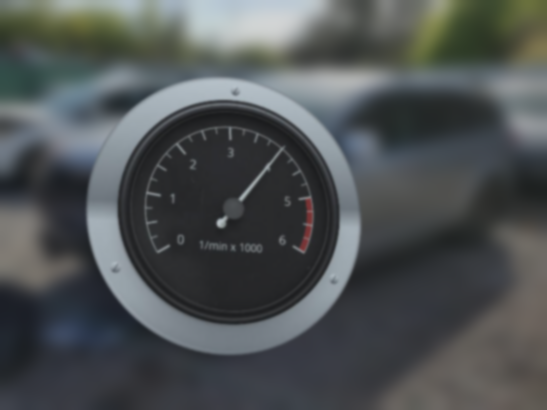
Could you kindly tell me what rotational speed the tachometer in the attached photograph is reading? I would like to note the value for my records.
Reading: 4000 rpm
